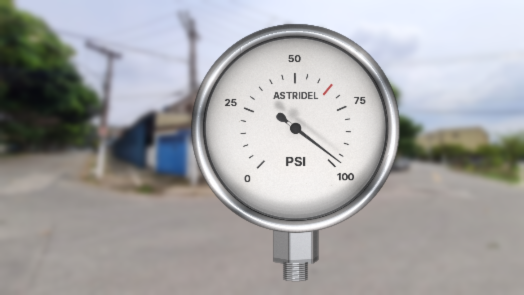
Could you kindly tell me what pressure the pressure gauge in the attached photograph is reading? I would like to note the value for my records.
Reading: 97.5 psi
